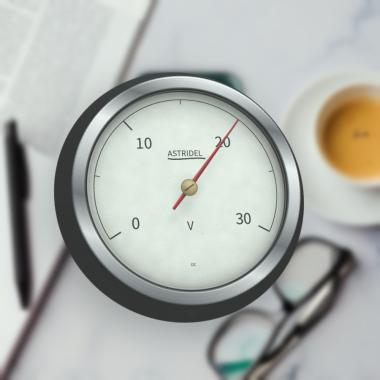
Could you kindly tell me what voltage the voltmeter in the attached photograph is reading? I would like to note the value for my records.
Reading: 20 V
